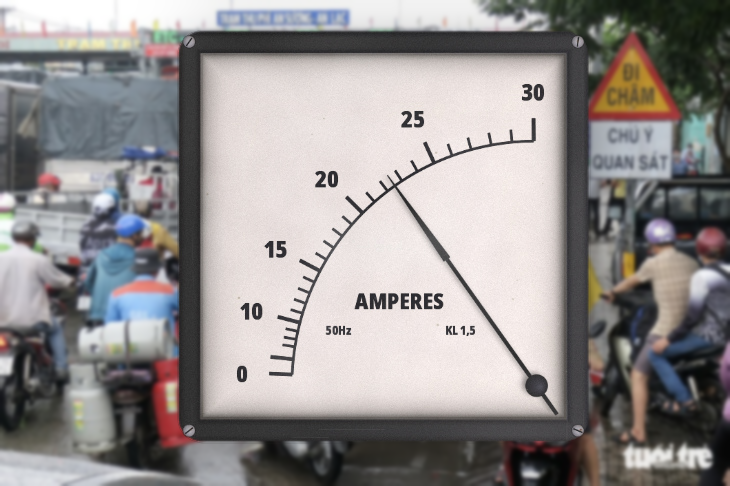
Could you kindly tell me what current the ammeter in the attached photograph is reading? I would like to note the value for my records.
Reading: 22.5 A
